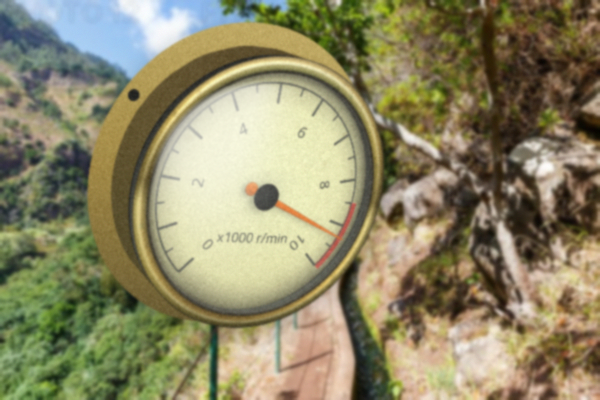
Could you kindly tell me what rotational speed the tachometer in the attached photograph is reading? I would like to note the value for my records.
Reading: 9250 rpm
